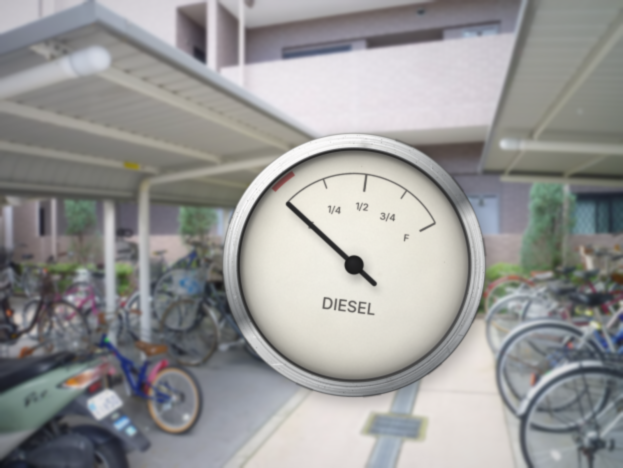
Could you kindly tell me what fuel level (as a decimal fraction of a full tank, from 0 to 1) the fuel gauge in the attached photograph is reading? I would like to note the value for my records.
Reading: 0
